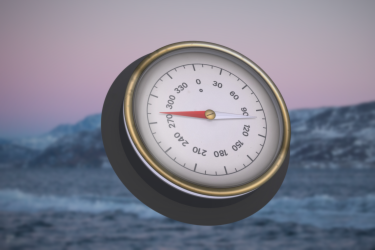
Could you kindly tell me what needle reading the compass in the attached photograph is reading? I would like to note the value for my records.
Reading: 280 °
